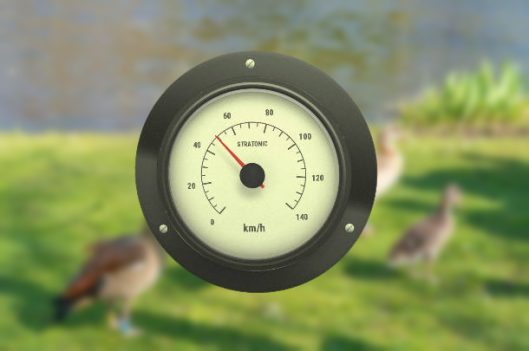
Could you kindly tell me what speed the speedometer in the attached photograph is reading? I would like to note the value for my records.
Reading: 50 km/h
